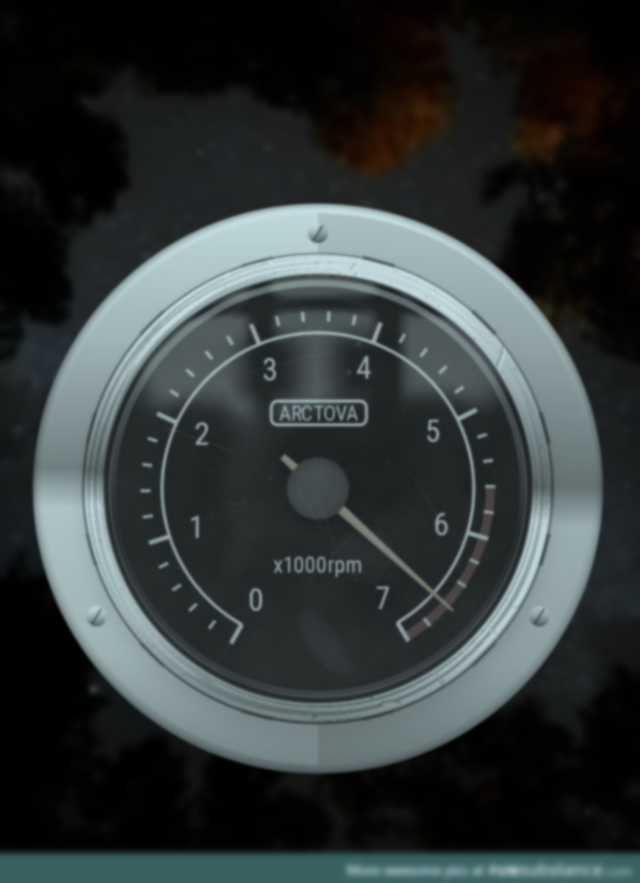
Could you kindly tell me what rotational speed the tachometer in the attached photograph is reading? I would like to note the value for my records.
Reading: 6600 rpm
